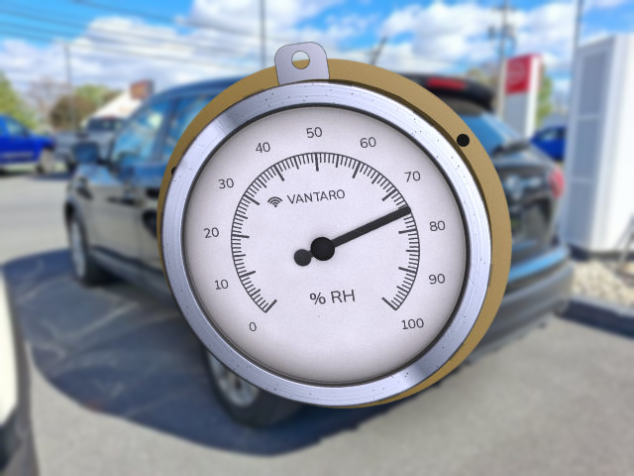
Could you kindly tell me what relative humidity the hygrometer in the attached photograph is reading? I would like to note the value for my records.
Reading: 75 %
